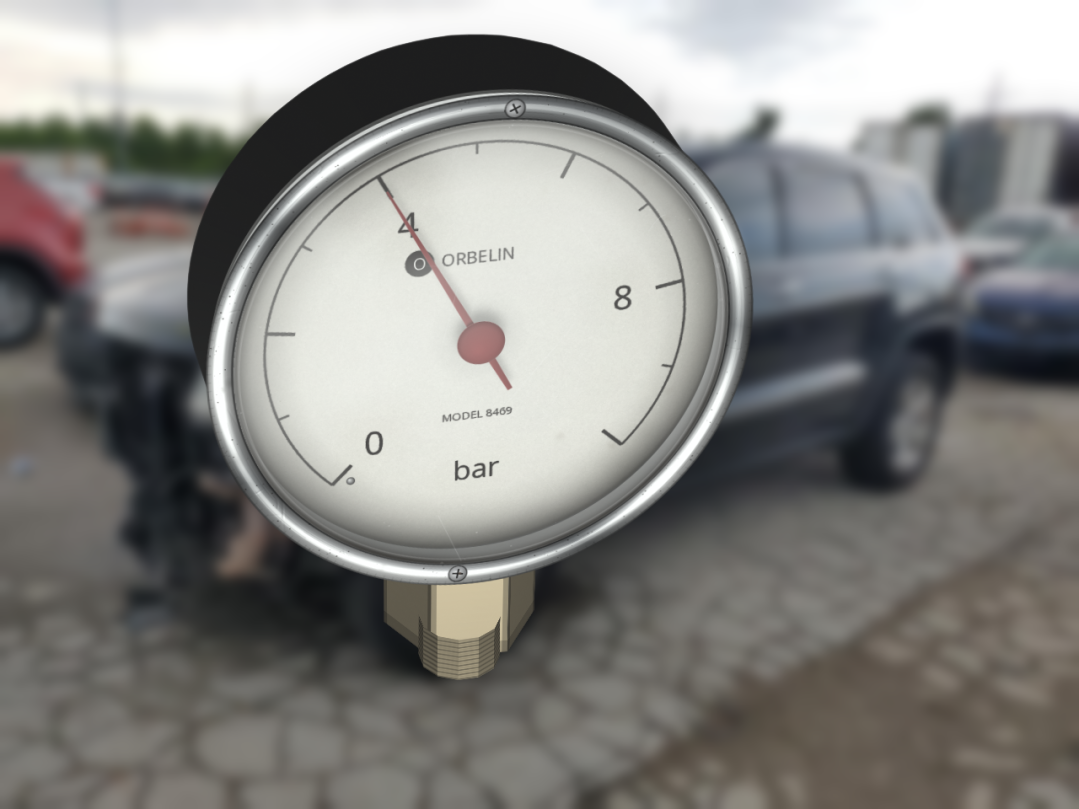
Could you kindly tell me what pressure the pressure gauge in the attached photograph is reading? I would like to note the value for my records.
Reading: 4 bar
